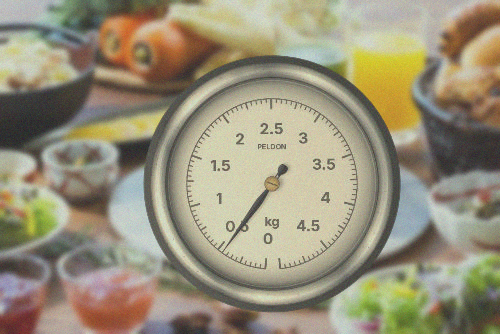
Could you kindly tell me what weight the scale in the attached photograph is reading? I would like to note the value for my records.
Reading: 0.45 kg
